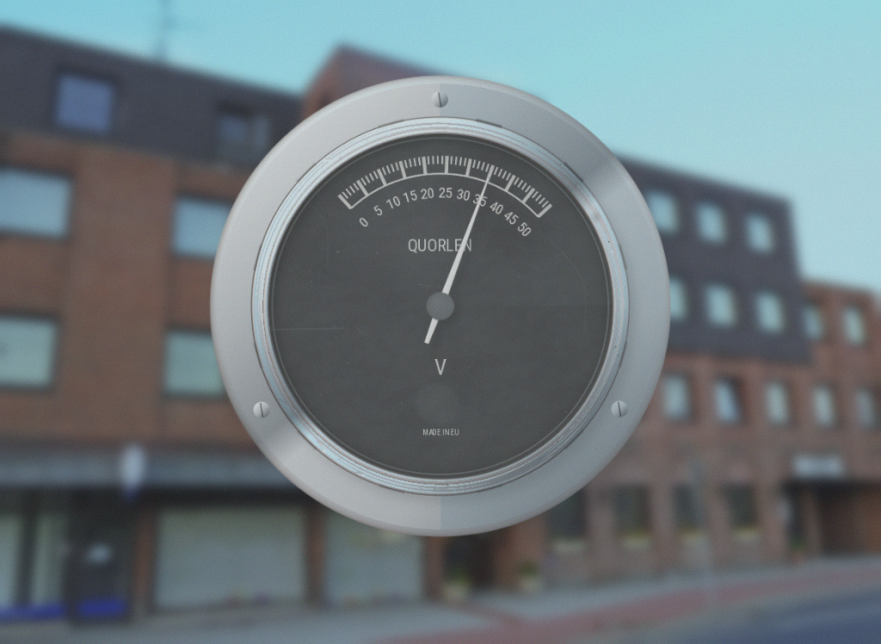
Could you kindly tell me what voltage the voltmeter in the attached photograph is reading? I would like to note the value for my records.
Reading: 35 V
